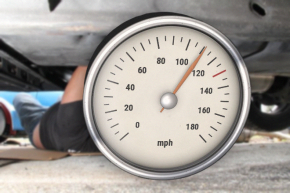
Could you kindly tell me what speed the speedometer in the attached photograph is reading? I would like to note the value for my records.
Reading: 110 mph
